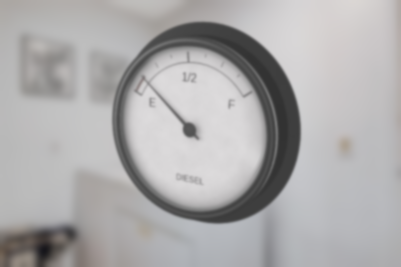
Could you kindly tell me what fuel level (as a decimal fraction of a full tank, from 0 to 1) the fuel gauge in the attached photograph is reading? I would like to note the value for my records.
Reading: 0.125
